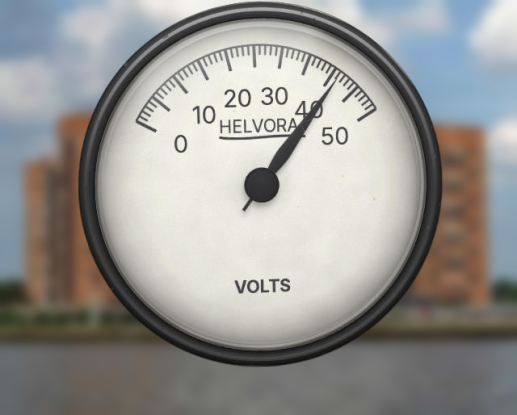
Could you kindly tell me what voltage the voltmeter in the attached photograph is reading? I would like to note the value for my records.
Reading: 41 V
